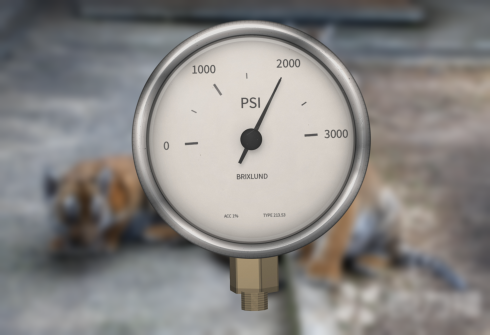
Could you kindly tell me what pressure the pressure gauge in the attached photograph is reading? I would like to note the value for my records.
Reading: 2000 psi
